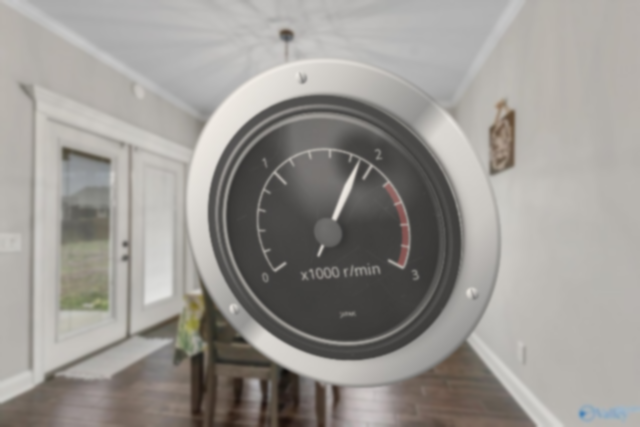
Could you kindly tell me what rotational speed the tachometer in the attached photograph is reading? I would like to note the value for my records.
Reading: 1900 rpm
